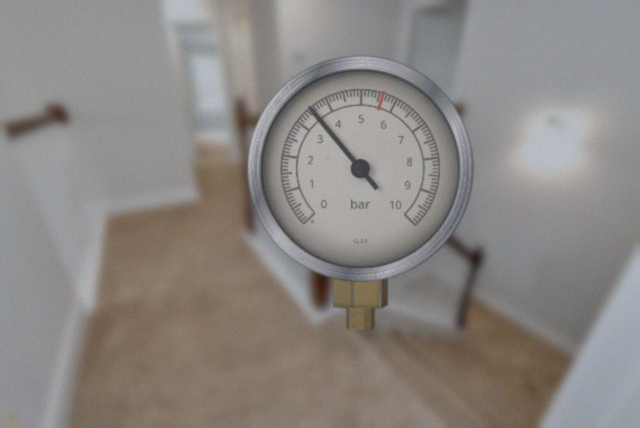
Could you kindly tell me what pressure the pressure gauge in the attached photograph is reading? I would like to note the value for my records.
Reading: 3.5 bar
